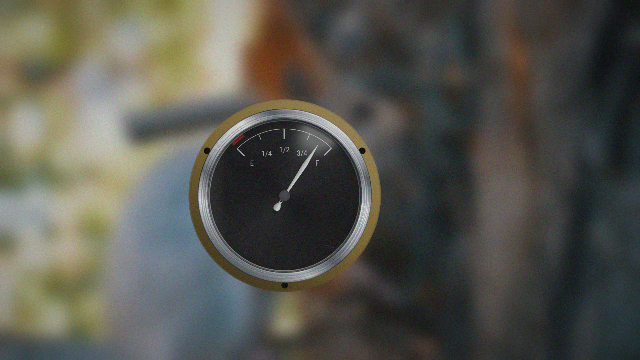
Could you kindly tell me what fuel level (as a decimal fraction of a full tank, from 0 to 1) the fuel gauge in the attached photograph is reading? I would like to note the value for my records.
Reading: 0.875
